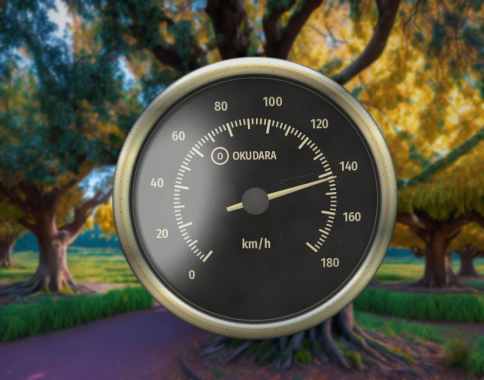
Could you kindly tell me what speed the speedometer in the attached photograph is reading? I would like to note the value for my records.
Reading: 142 km/h
